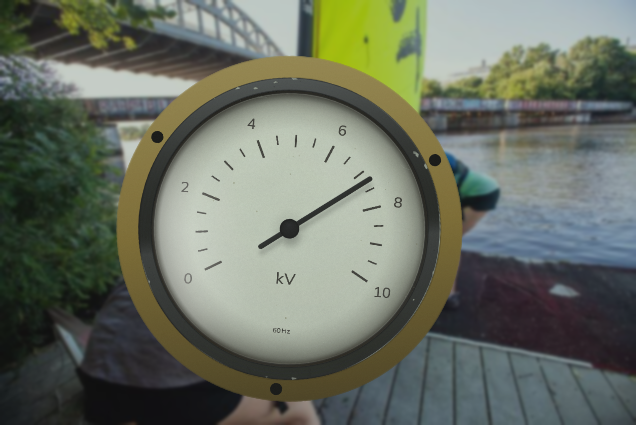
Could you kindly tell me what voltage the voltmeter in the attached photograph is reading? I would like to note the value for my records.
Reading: 7.25 kV
